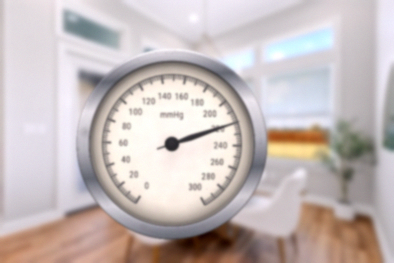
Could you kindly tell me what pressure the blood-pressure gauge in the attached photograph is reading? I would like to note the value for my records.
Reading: 220 mmHg
